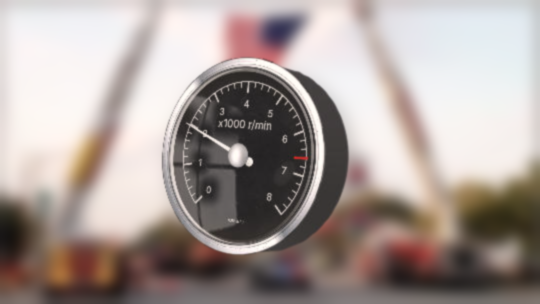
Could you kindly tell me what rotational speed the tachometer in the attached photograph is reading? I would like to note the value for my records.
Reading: 2000 rpm
